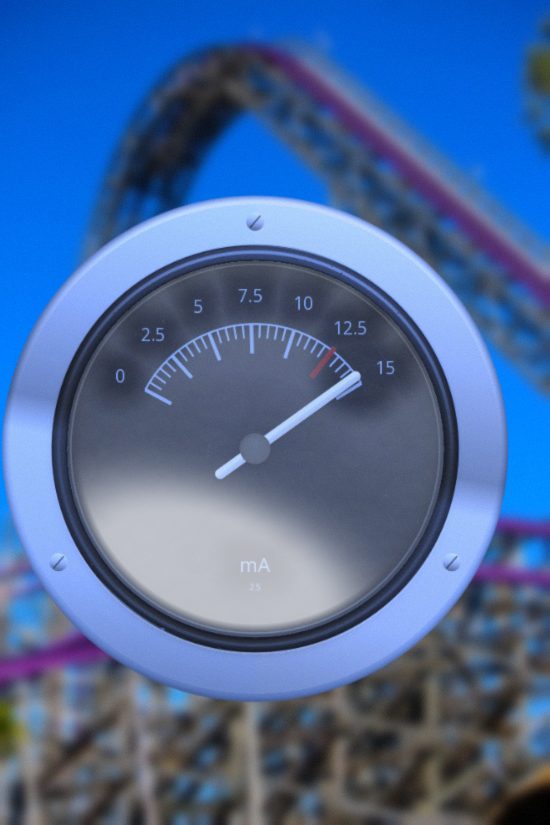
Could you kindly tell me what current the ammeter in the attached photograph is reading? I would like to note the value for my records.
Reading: 14.5 mA
